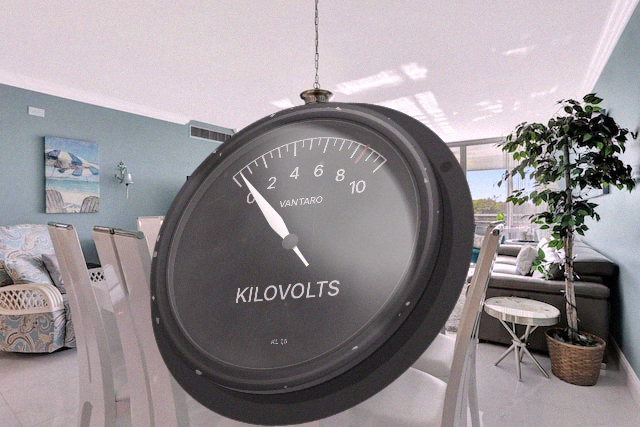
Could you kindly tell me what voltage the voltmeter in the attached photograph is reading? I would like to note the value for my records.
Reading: 0.5 kV
